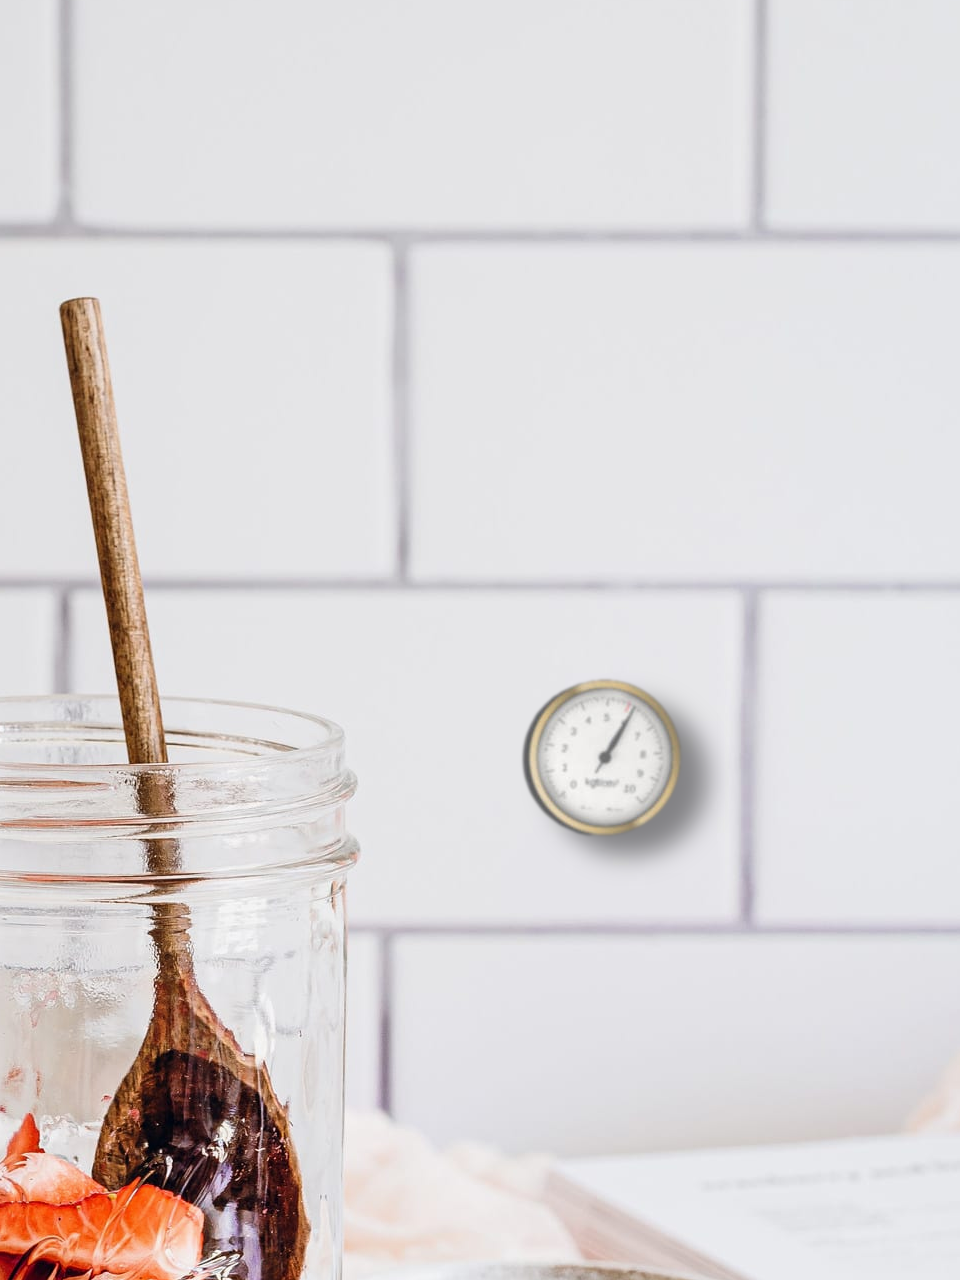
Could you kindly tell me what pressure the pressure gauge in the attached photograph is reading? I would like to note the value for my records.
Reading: 6 kg/cm²
